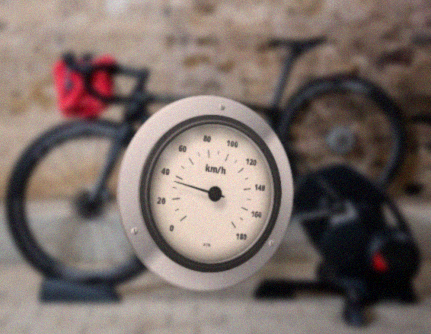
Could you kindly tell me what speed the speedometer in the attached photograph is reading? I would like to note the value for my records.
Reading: 35 km/h
